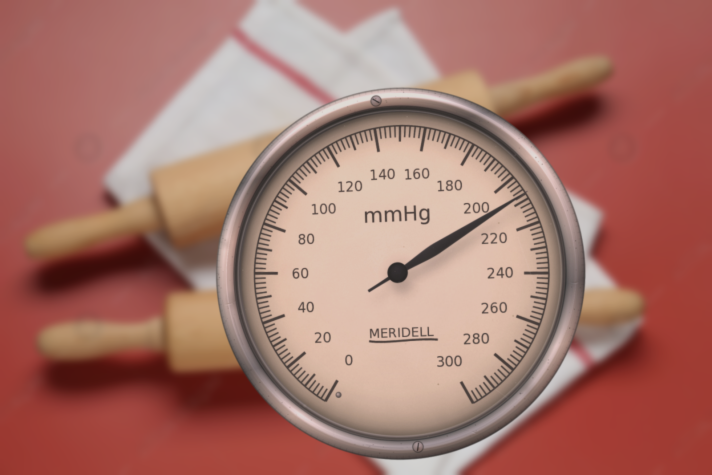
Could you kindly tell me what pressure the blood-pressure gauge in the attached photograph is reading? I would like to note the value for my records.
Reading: 208 mmHg
